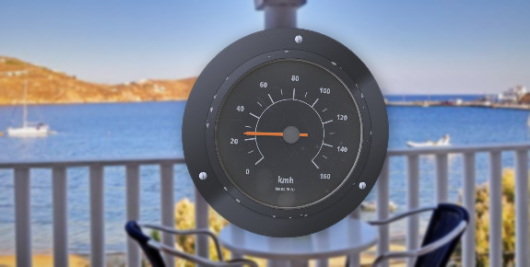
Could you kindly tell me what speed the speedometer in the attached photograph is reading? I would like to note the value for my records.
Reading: 25 km/h
